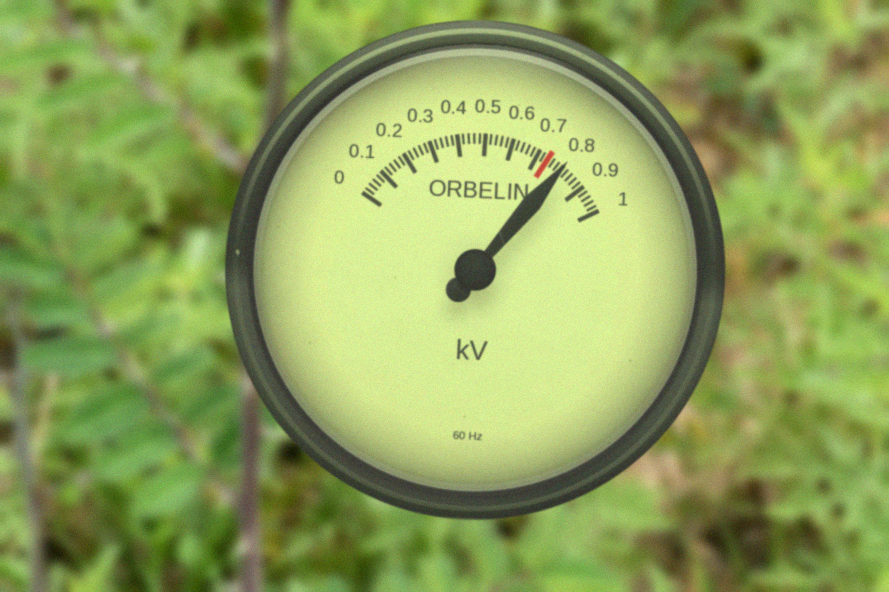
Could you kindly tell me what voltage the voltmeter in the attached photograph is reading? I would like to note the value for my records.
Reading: 0.8 kV
